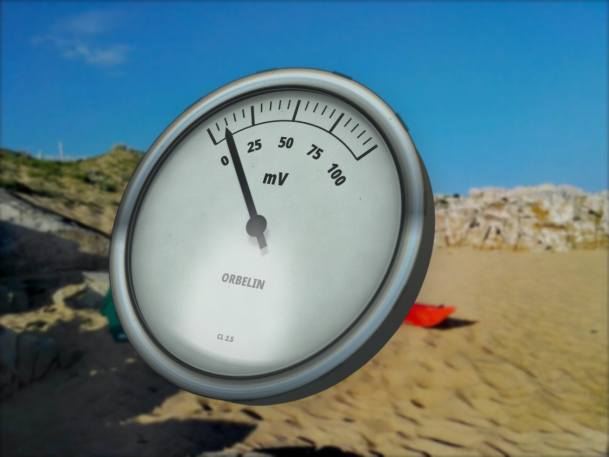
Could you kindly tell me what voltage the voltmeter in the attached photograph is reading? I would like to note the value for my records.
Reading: 10 mV
